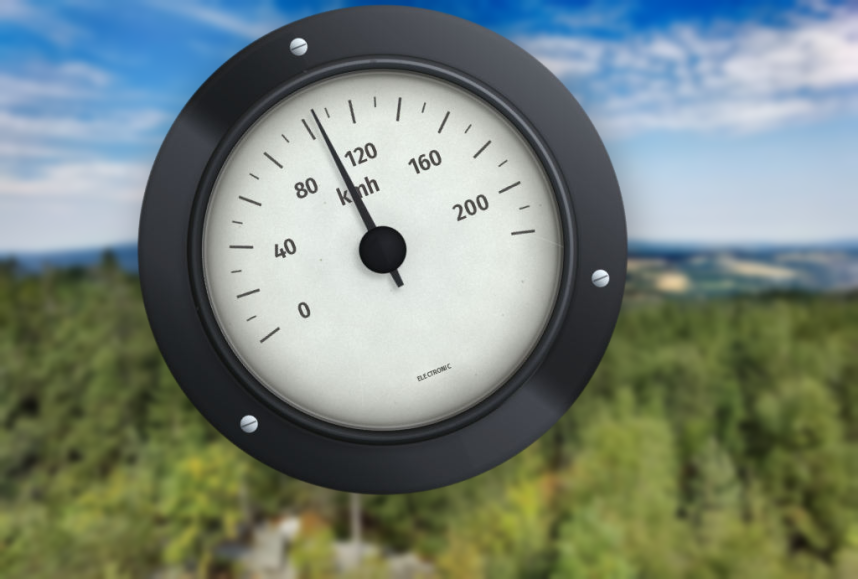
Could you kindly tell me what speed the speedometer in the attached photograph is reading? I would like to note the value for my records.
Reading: 105 km/h
